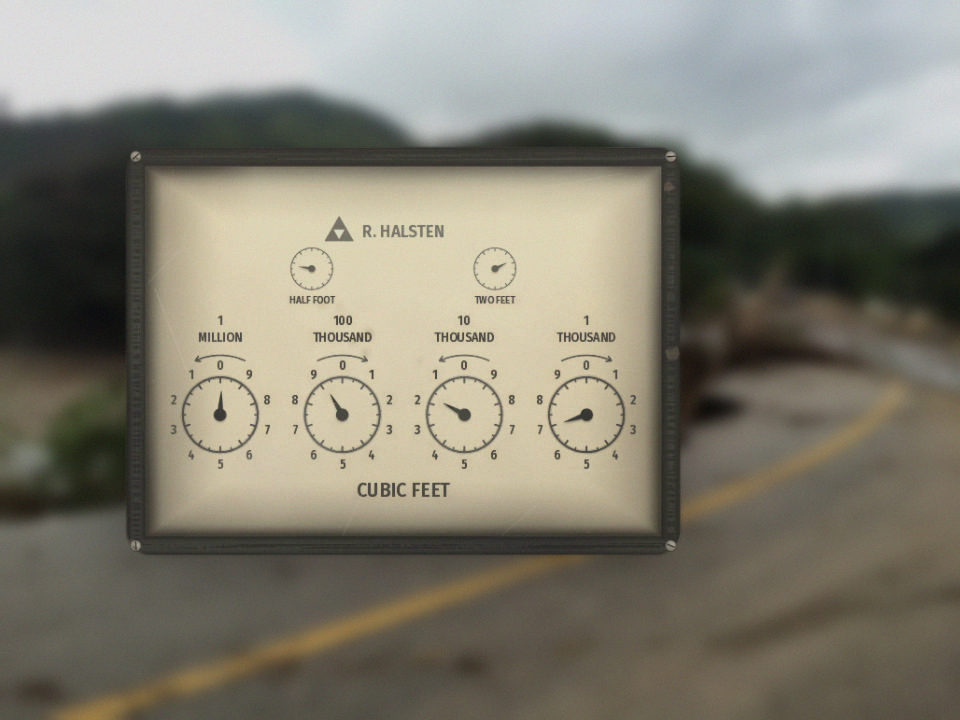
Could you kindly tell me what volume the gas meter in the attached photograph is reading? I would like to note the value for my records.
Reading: 991700 ft³
